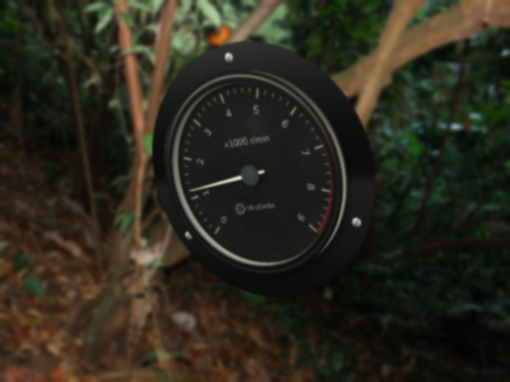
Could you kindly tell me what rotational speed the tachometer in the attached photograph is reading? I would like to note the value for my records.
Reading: 1200 rpm
